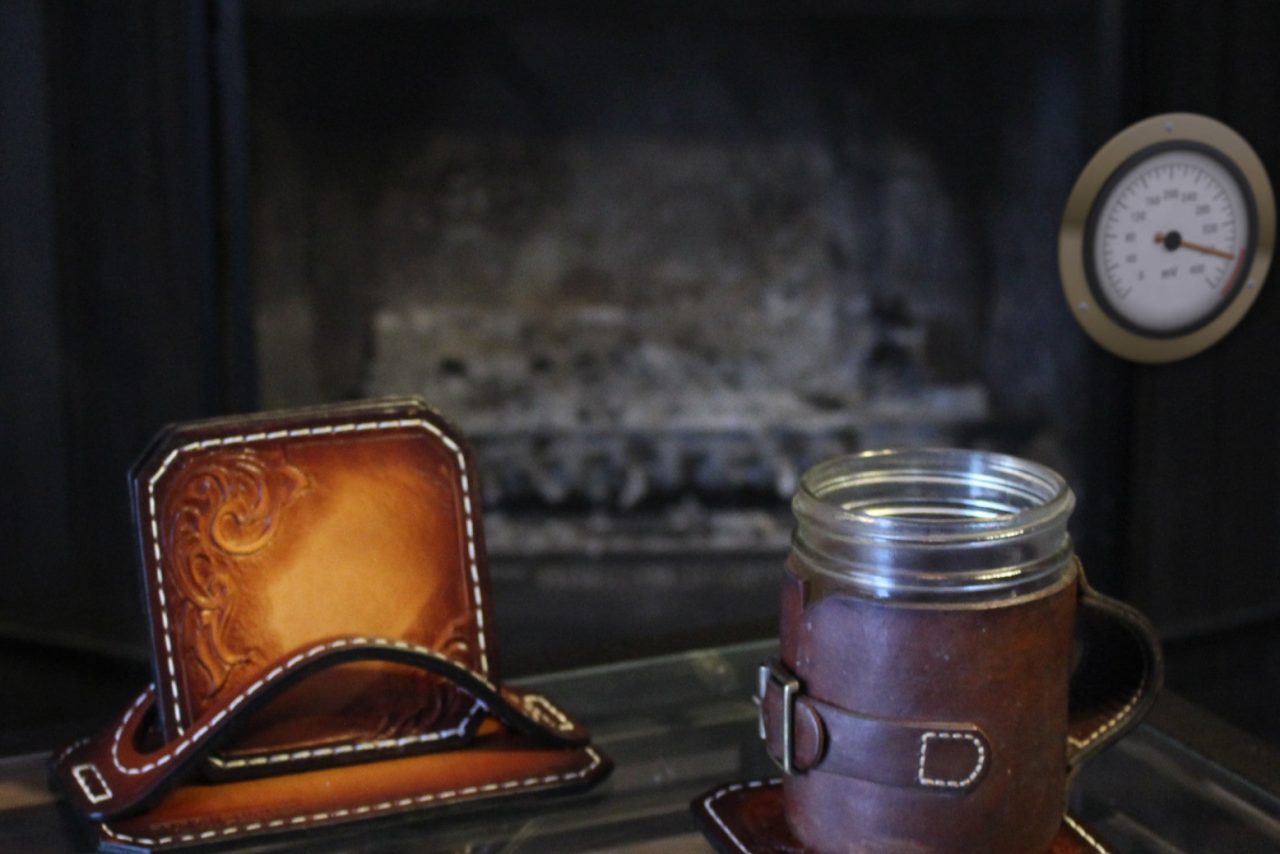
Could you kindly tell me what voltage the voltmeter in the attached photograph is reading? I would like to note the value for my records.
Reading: 360 mV
